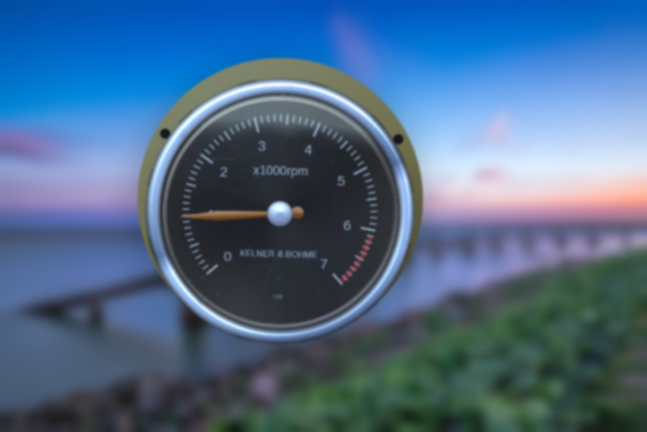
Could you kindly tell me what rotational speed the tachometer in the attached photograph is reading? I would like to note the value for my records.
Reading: 1000 rpm
